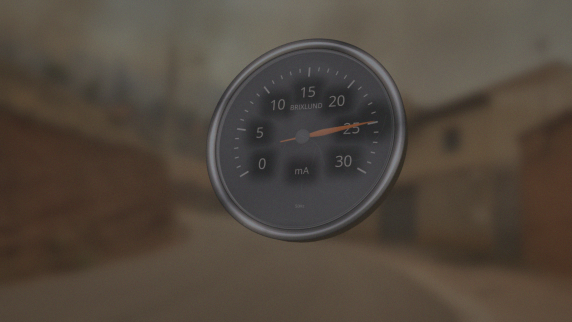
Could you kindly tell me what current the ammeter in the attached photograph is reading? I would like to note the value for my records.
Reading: 25 mA
